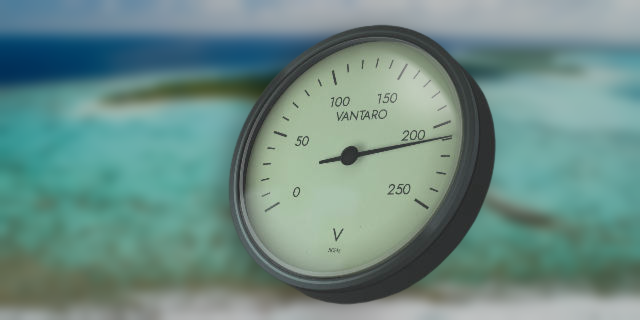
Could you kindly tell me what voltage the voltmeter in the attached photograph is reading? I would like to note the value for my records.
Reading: 210 V
